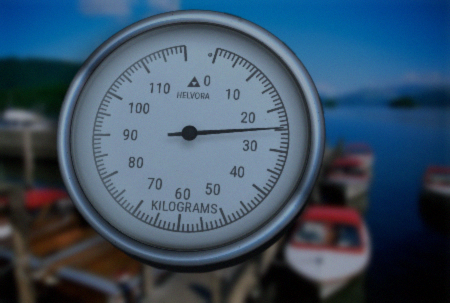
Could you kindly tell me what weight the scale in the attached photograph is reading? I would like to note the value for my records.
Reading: 25 kg
